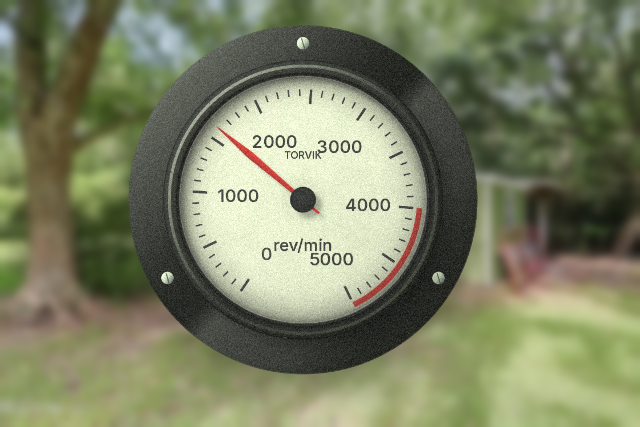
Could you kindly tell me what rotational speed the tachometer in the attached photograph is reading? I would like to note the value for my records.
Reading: 1600 rpm
